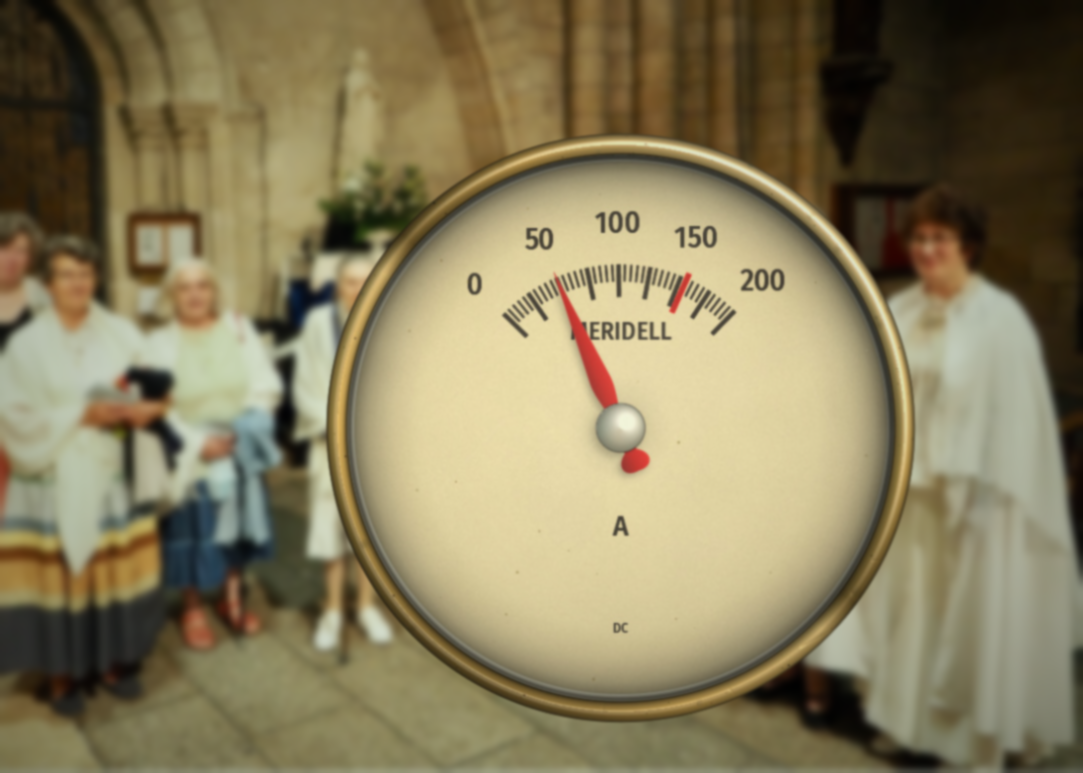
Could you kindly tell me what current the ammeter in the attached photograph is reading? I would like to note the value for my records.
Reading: 50 A
